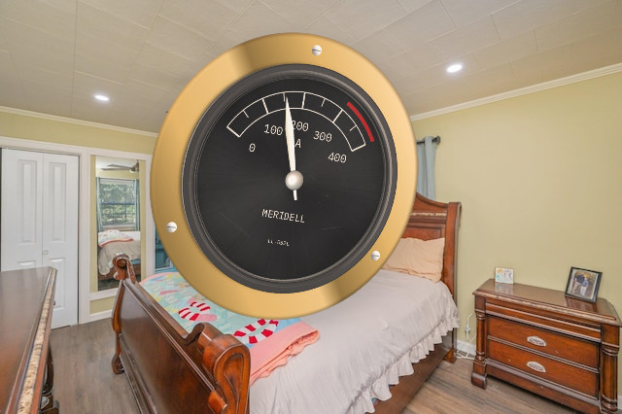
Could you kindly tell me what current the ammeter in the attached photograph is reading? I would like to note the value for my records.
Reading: 150 A
